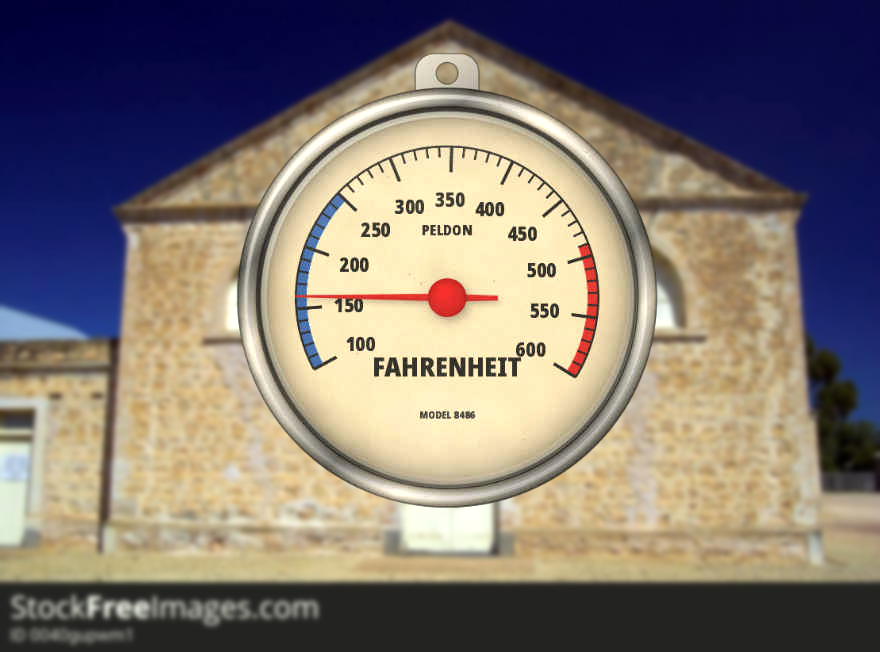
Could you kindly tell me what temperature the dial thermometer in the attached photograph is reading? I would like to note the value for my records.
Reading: 160 °F
